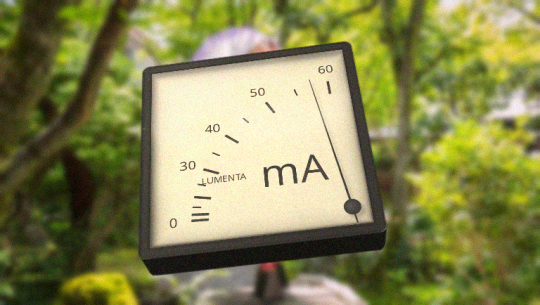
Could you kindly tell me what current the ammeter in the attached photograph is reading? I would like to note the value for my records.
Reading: 57.5 mA
